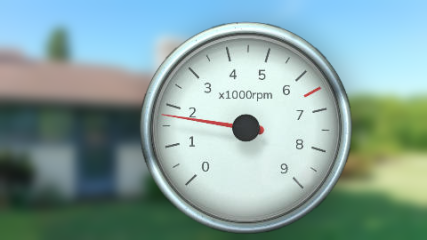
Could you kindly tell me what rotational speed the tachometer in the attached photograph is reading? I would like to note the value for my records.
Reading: 1750 rpm
